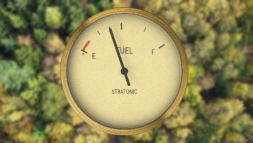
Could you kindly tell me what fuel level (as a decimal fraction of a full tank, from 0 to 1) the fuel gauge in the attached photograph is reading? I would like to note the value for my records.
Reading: 0.375
